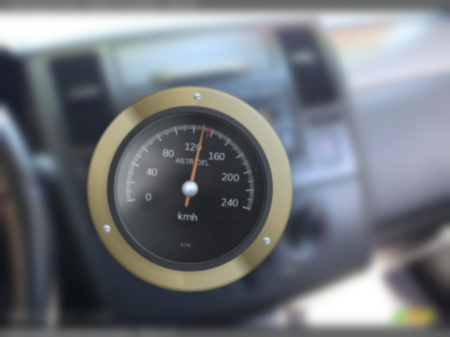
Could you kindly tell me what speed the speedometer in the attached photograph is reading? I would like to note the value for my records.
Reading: 130 km/h
